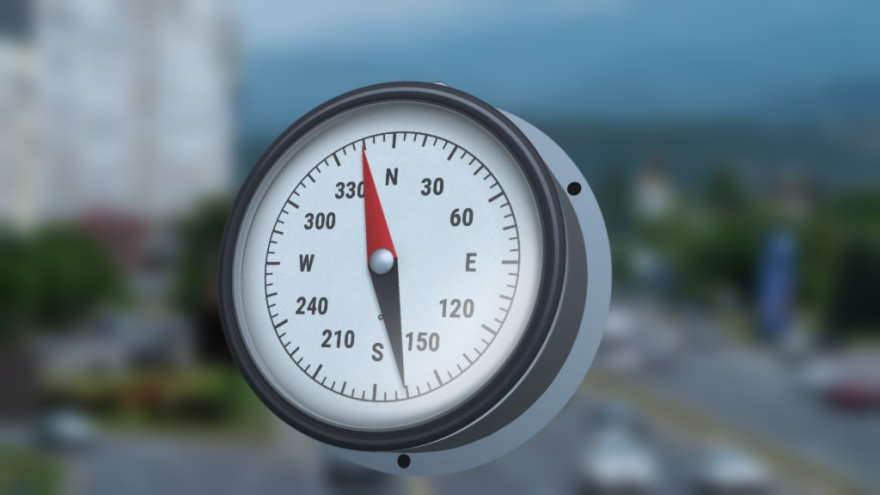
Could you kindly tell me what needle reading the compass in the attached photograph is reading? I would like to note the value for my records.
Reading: 345 °
